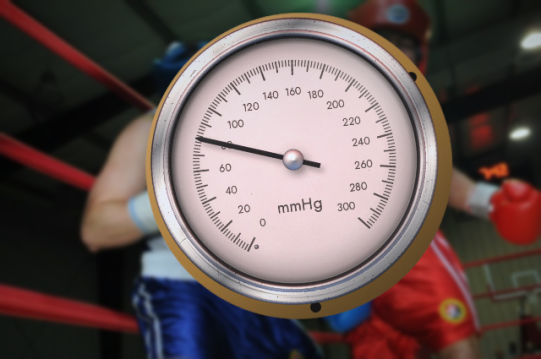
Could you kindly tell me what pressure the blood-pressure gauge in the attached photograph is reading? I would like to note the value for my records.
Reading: 80 mmHg
